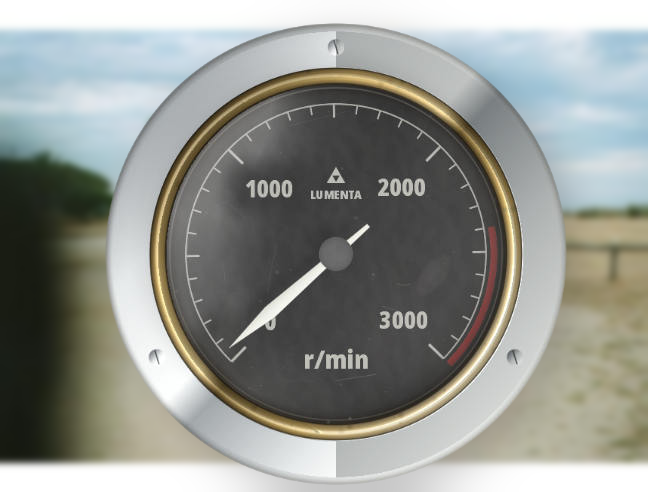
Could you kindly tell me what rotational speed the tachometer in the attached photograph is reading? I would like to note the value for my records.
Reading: 50 rpm
